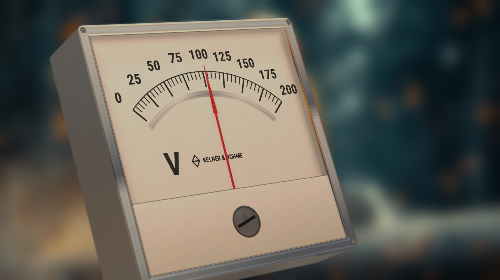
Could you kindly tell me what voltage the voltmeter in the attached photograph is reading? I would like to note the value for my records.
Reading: 100 V
